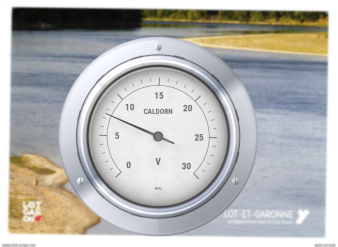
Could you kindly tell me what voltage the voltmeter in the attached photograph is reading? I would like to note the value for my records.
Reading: 7.5 V
